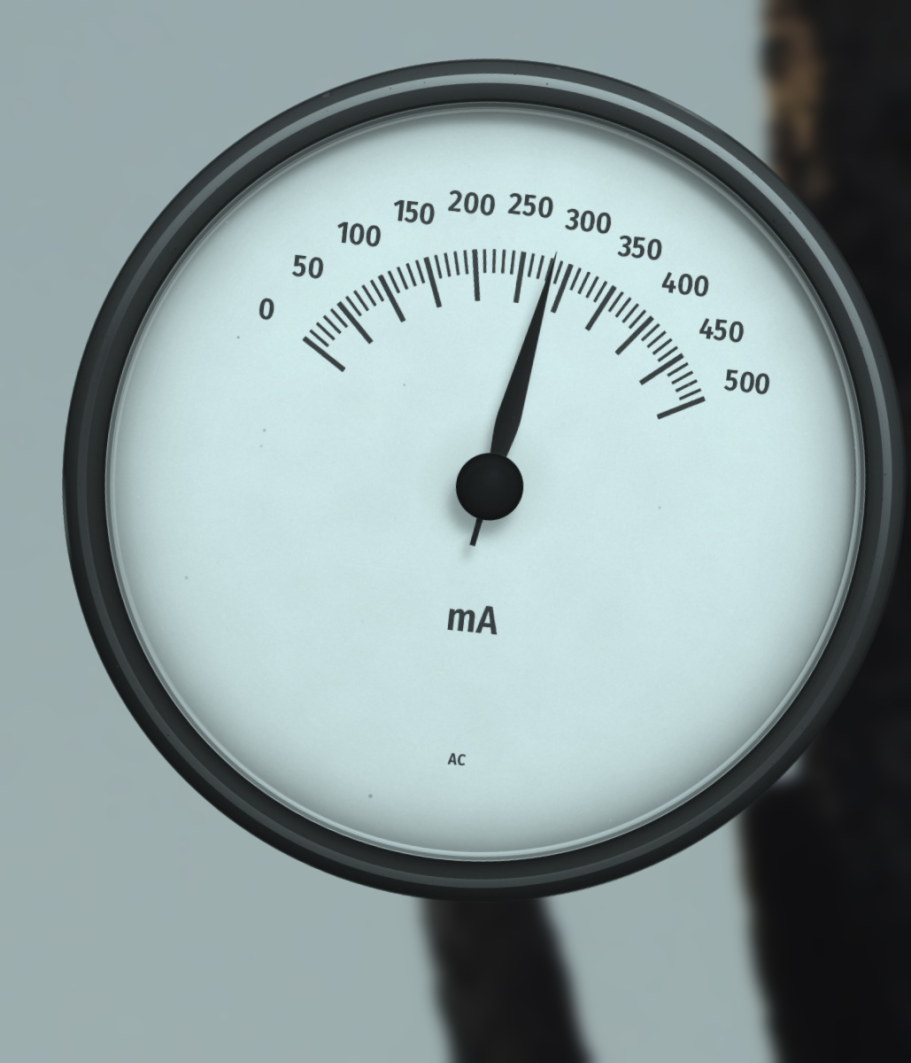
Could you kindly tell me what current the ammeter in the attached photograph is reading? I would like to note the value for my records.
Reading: 280 mA
